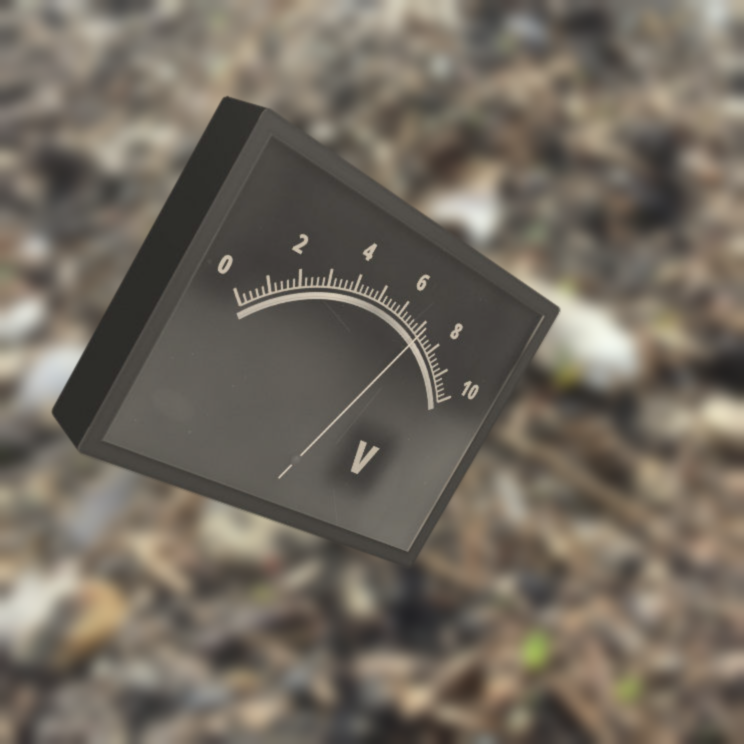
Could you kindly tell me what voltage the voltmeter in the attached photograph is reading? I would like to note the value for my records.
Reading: 7 V
